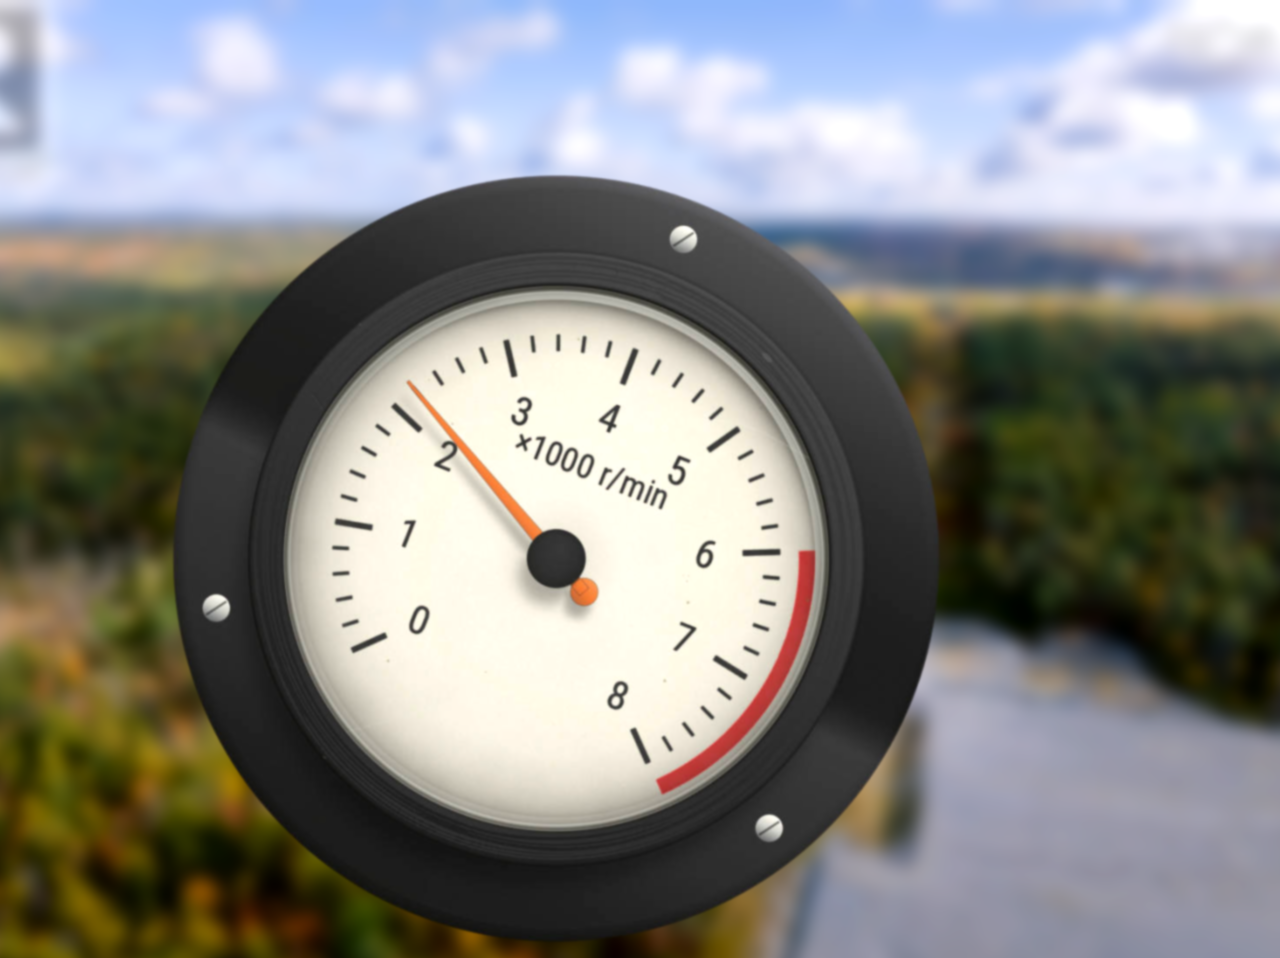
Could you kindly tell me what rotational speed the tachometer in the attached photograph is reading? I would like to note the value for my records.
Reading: 2200 rpm
